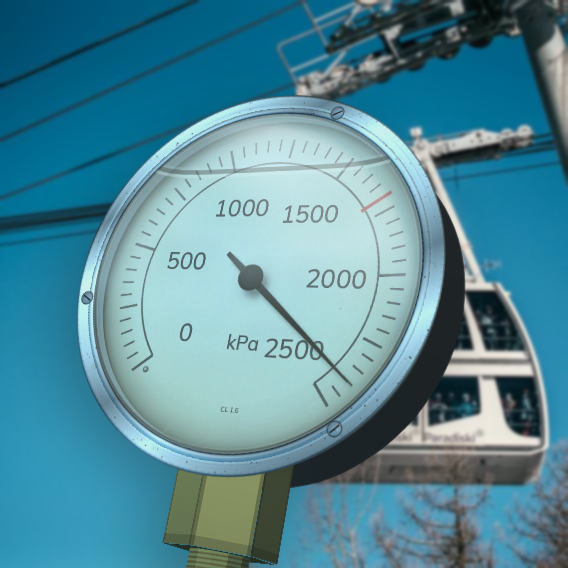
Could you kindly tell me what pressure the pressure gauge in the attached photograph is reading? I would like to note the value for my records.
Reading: 2400 kPa
